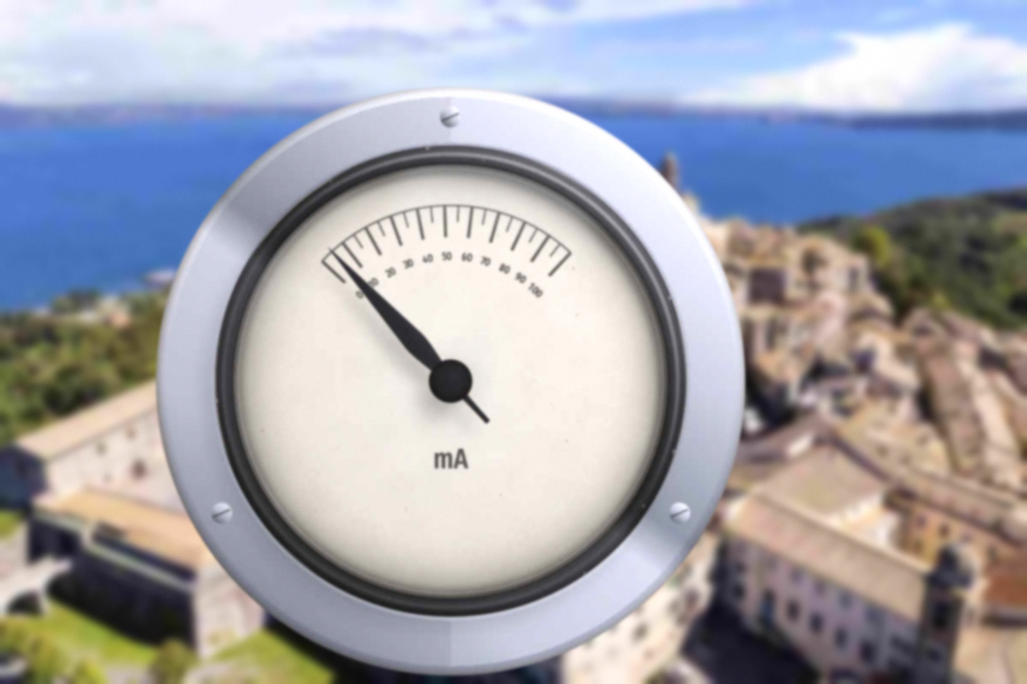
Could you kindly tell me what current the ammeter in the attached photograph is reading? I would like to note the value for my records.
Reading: 5 mA
